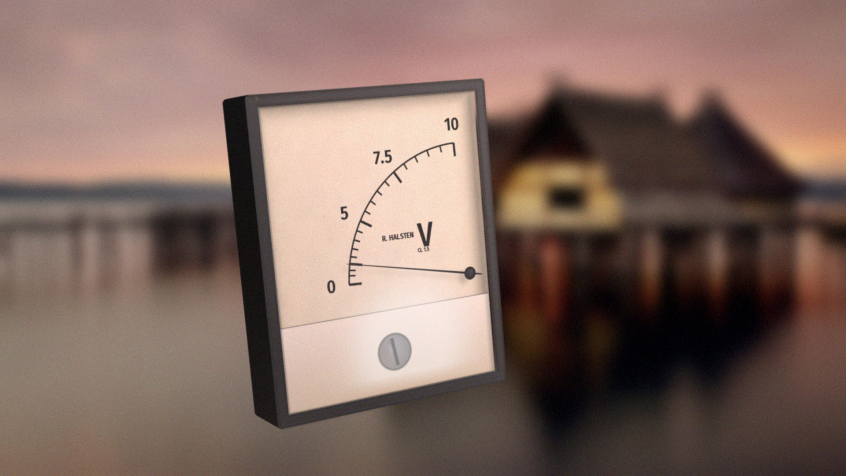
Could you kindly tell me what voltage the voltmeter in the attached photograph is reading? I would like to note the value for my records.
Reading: 2.5 V
